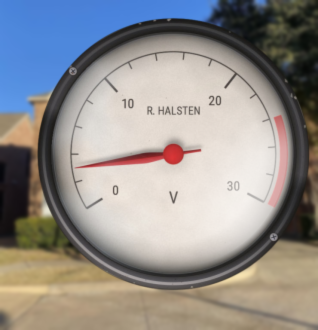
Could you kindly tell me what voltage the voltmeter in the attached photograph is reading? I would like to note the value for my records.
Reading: 3 V
